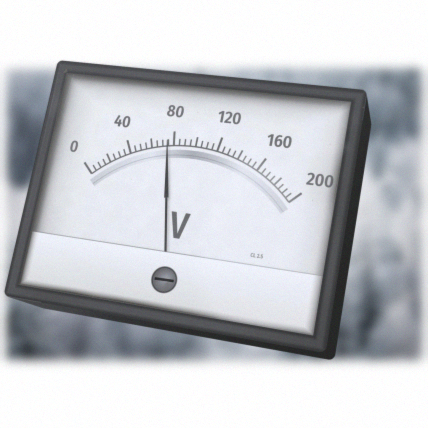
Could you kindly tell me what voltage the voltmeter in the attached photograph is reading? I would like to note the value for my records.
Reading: 75 V
